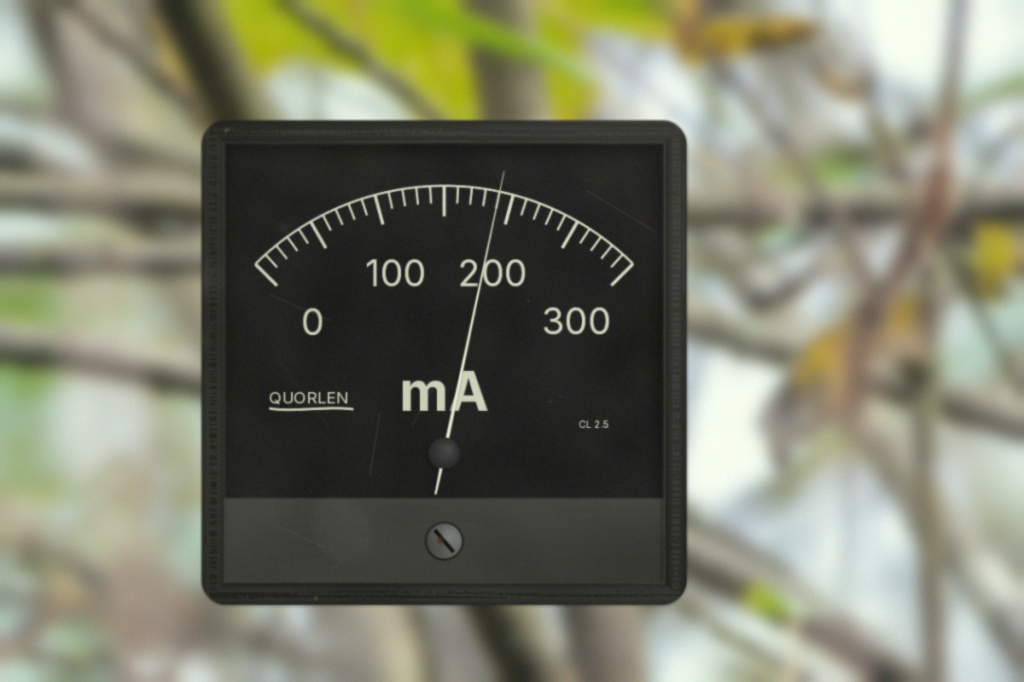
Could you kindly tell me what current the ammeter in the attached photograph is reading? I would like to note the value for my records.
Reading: 190 mA
